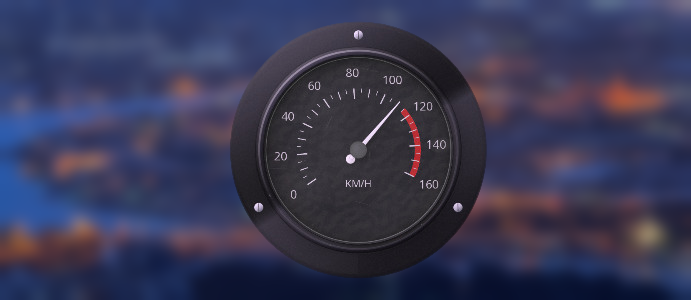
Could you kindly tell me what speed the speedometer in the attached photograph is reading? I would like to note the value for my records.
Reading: 110 km/h
